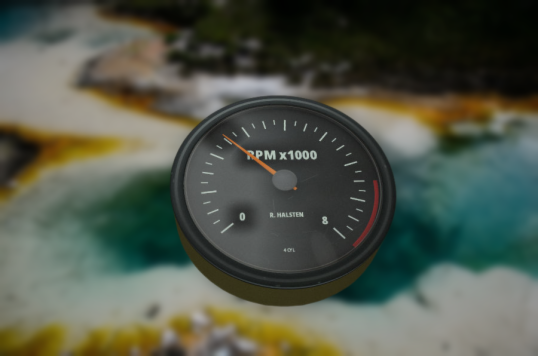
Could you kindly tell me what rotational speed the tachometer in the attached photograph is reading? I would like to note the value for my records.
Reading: 2500 rpm
